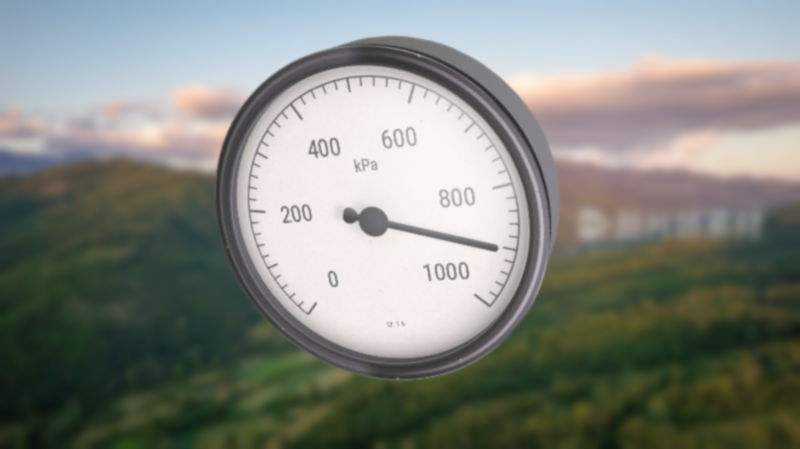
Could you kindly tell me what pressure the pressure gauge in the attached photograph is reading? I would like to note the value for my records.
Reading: 900 kPa
